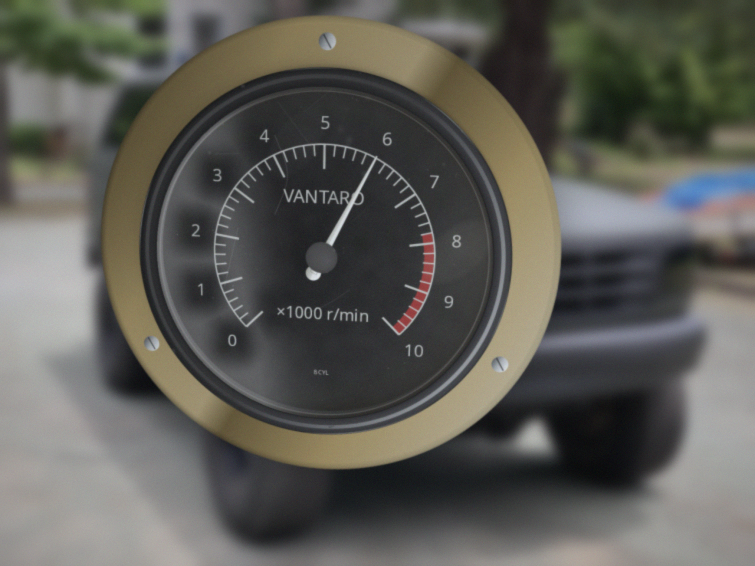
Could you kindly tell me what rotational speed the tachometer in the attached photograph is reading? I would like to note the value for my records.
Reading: 6000 rpm
